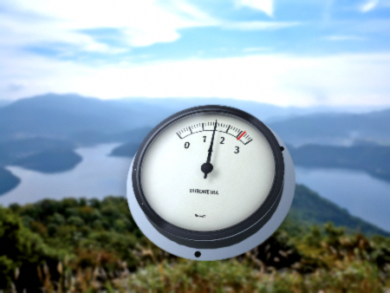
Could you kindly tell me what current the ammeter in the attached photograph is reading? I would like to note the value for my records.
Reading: 1.5 A
